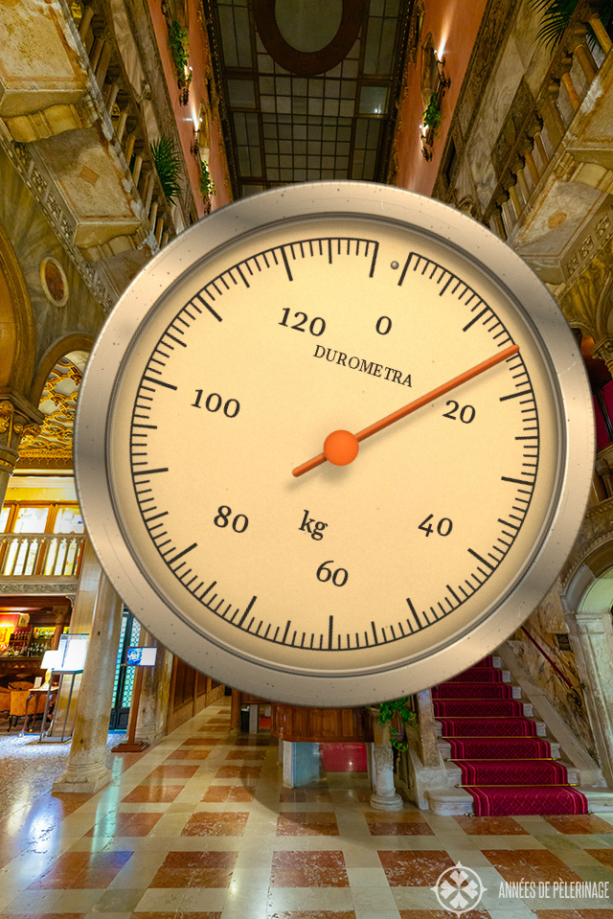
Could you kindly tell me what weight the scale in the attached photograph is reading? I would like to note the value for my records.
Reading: 15 kg
